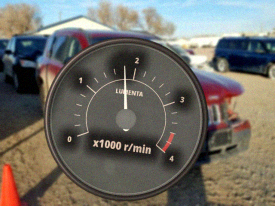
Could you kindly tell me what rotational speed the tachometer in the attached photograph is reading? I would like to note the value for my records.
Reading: 1800 rpm
